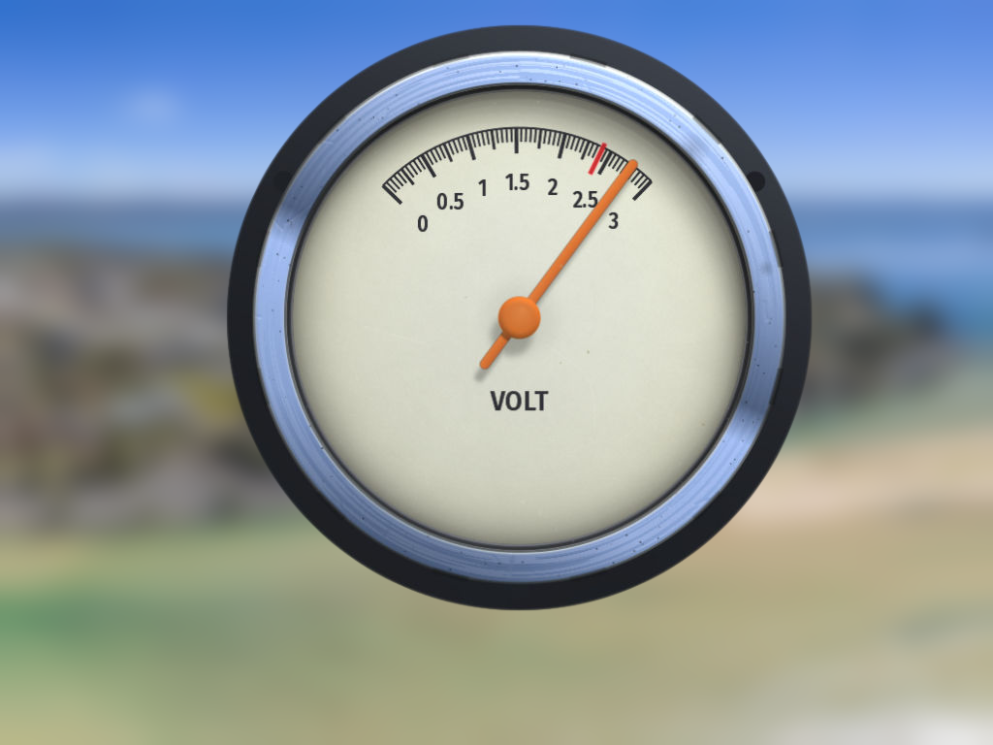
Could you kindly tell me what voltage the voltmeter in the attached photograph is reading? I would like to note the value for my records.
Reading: 2.75 V
